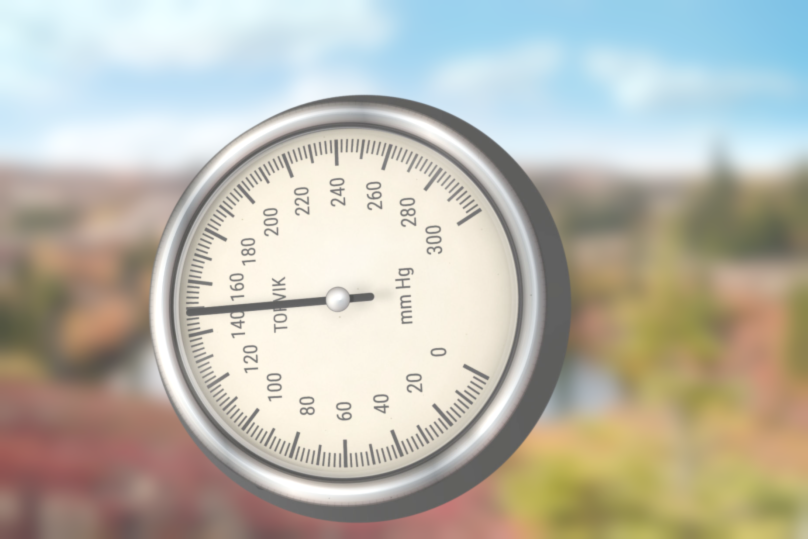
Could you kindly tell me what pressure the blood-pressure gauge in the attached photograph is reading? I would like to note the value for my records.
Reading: 148 mmHg
